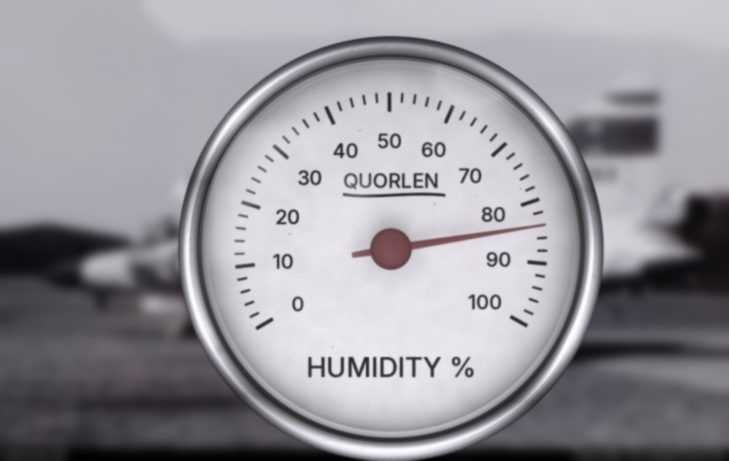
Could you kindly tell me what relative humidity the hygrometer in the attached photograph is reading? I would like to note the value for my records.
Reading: 84 %
